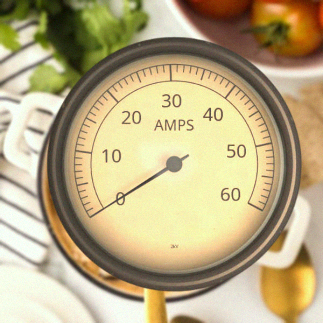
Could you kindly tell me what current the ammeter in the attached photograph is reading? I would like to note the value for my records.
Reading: 0 A
